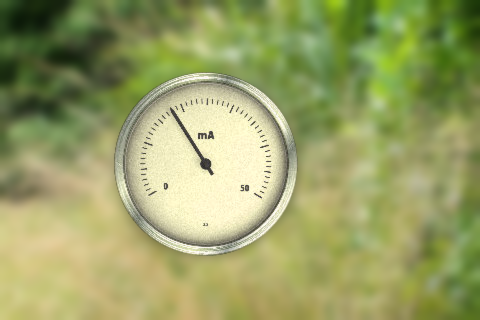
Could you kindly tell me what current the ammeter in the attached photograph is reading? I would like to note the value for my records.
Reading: 18 mA
